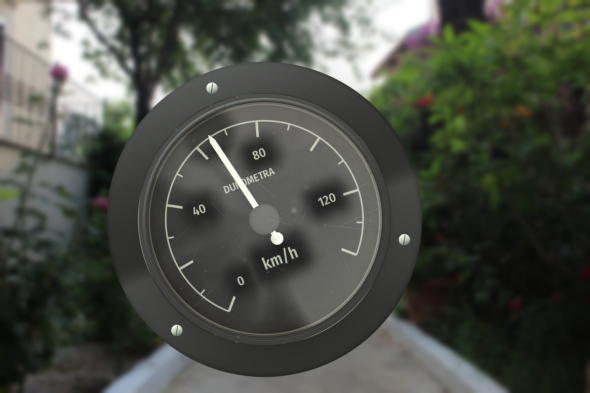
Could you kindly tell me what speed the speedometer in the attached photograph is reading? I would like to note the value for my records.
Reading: 65 km/h
